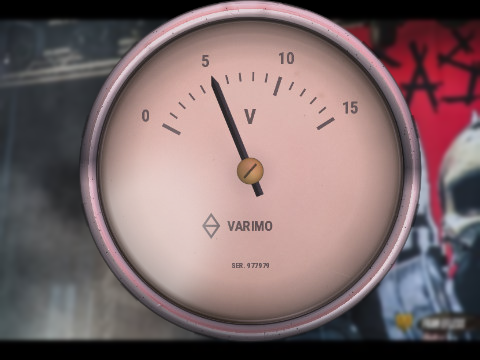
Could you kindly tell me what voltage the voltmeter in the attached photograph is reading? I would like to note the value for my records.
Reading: 5 V
